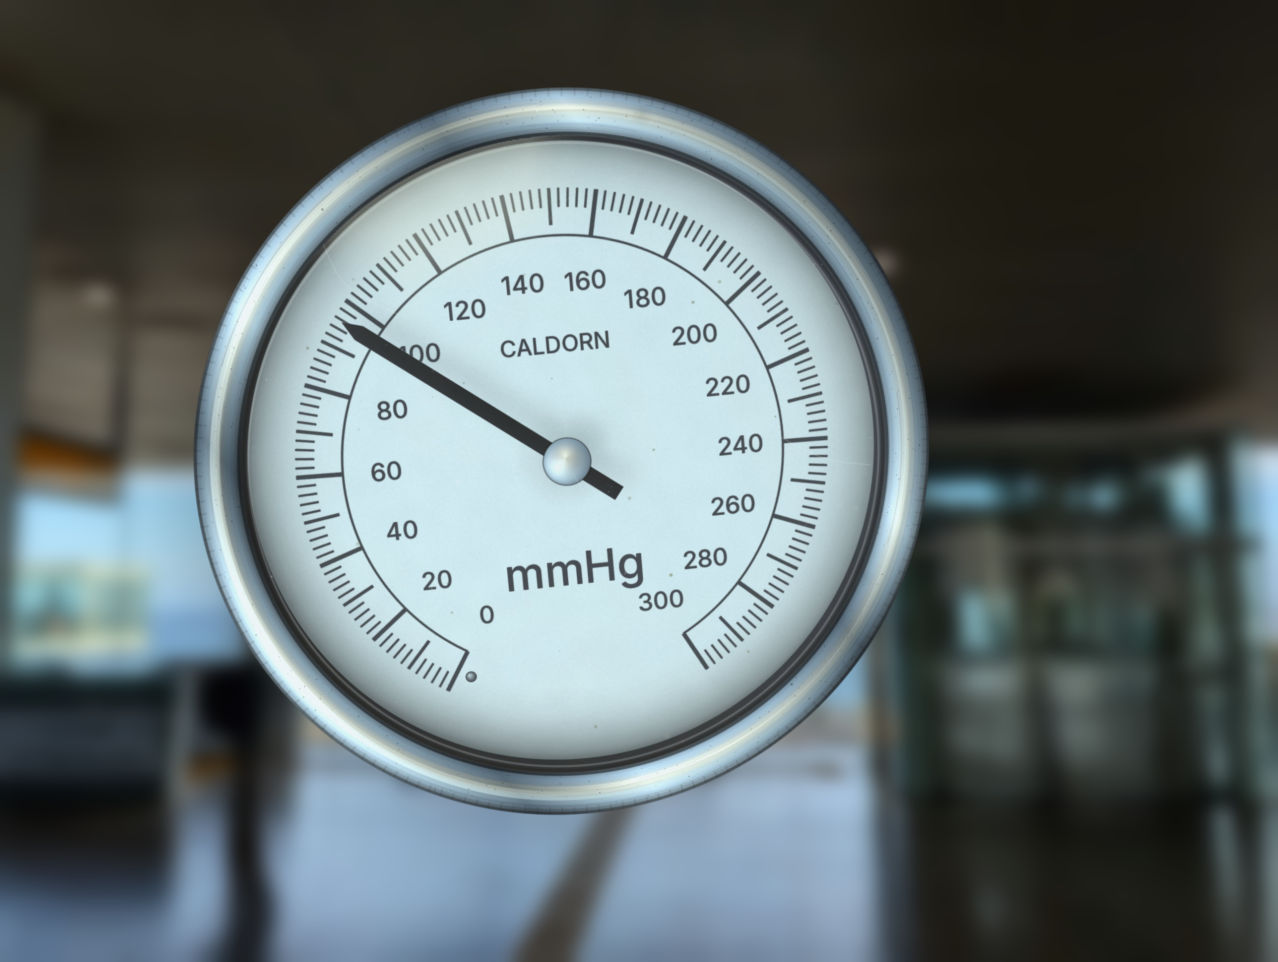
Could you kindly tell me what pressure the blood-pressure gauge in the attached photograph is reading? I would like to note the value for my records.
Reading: 96 mmHg
